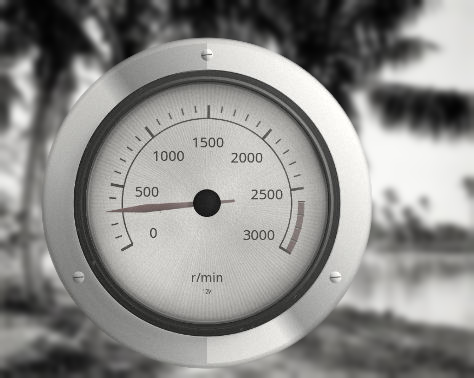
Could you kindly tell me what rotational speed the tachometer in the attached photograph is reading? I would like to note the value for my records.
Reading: 300 rpm
